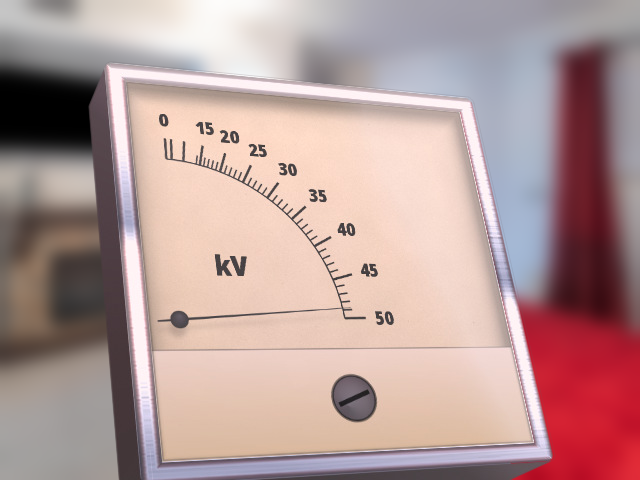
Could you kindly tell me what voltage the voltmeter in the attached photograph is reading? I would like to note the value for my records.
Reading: 49 kV
